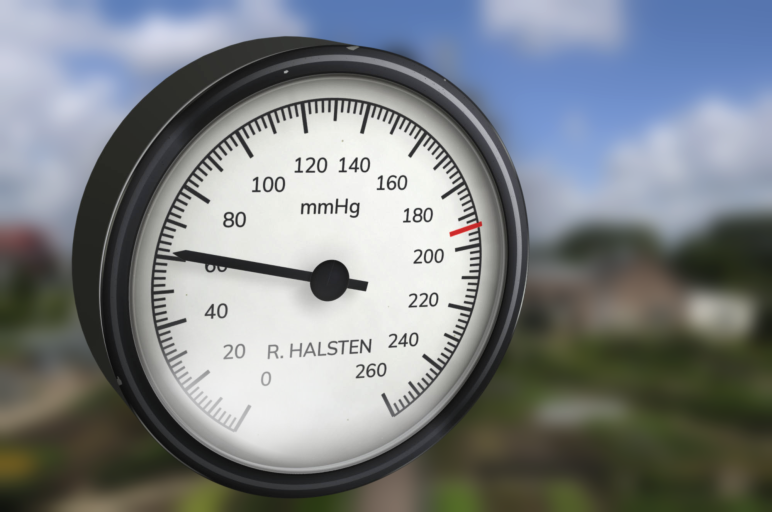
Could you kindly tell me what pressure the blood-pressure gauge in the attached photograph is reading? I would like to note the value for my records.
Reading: 62 mmHg
